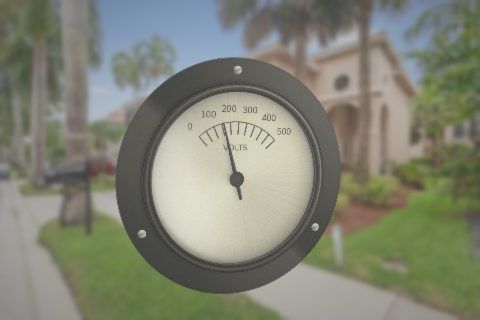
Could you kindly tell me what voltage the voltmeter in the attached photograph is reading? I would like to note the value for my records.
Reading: 150 V
